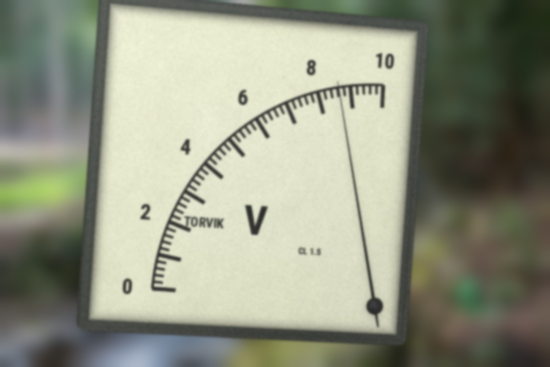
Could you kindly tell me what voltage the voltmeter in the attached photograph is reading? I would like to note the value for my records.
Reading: 8.6 V
